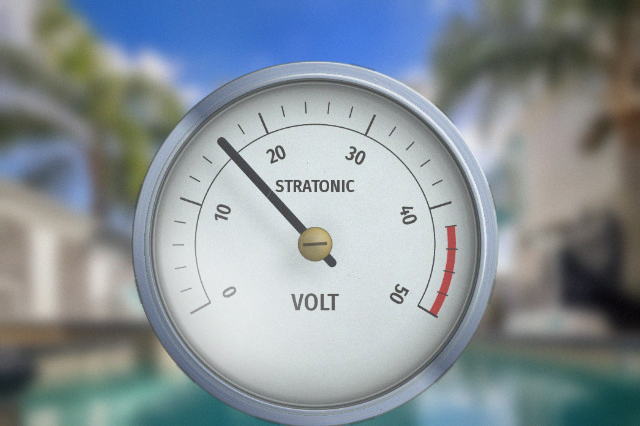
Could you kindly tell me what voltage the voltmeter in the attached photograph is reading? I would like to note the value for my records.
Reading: 16 V
